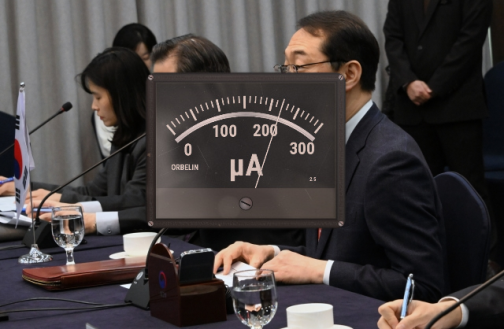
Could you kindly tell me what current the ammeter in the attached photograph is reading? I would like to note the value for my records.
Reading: 220 µA
